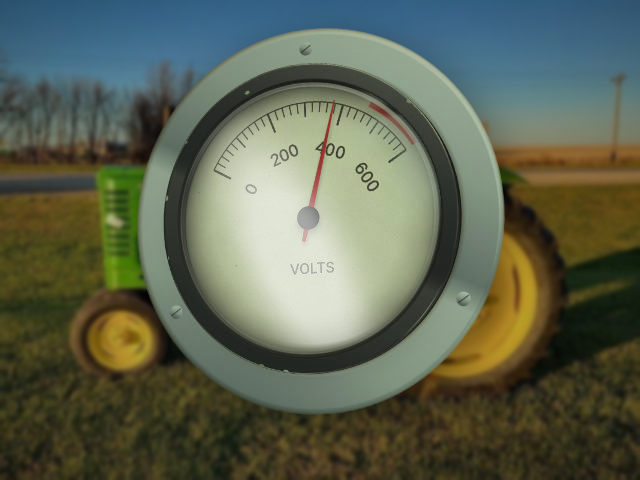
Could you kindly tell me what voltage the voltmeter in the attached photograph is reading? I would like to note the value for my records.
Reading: 380 V
